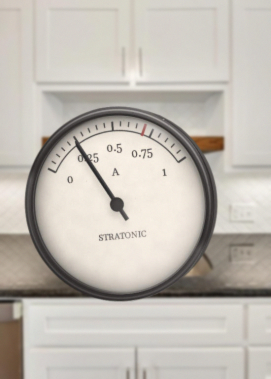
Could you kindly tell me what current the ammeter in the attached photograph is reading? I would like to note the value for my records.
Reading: 0.25 A
